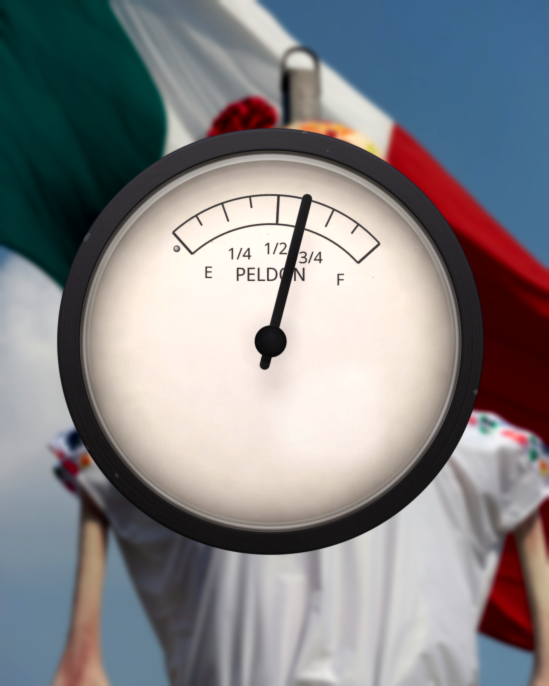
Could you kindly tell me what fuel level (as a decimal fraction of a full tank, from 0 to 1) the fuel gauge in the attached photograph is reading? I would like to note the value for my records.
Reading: 0.625
